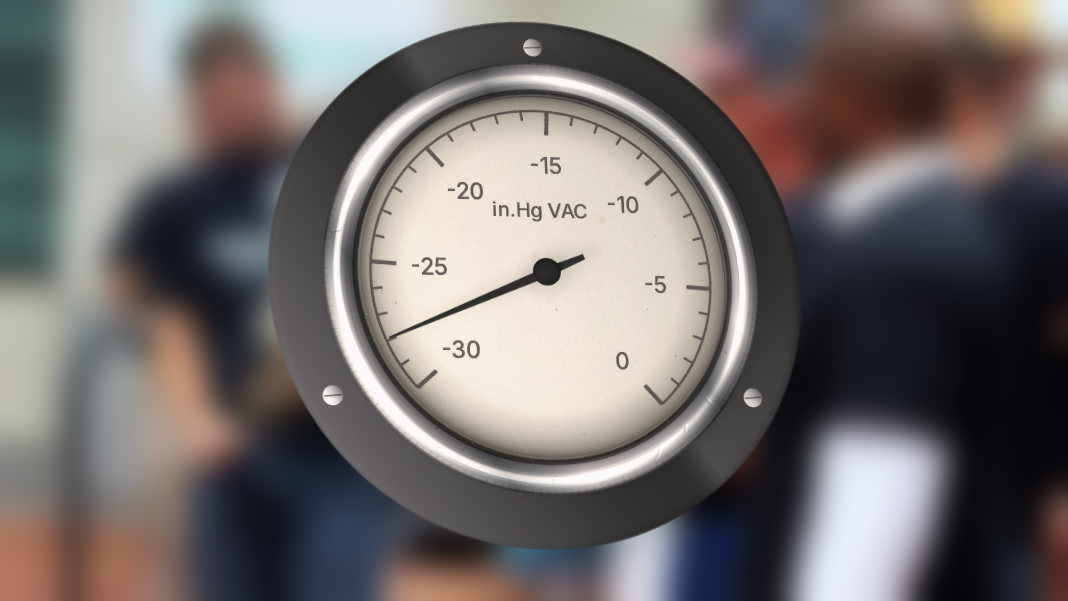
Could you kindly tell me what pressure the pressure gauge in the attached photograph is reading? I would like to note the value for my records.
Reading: -28 inHg
